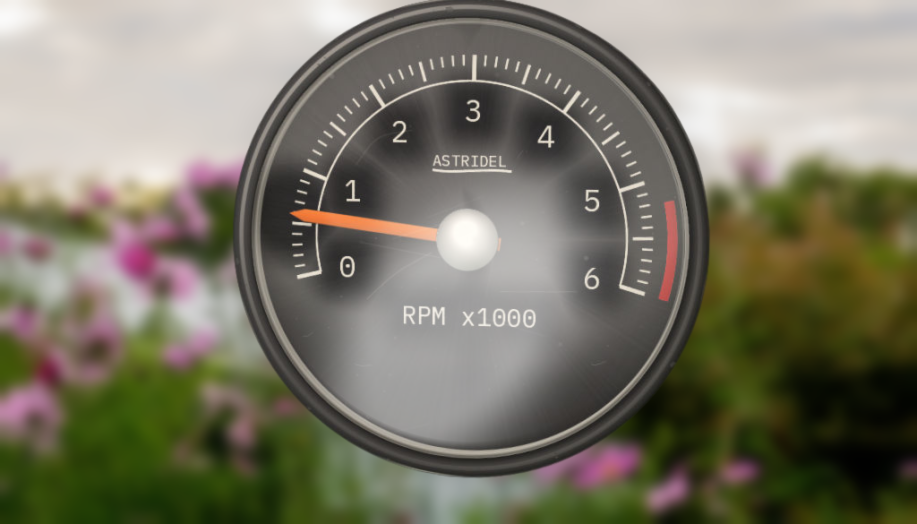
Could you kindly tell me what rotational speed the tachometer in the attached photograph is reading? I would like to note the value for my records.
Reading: 600 rpm
